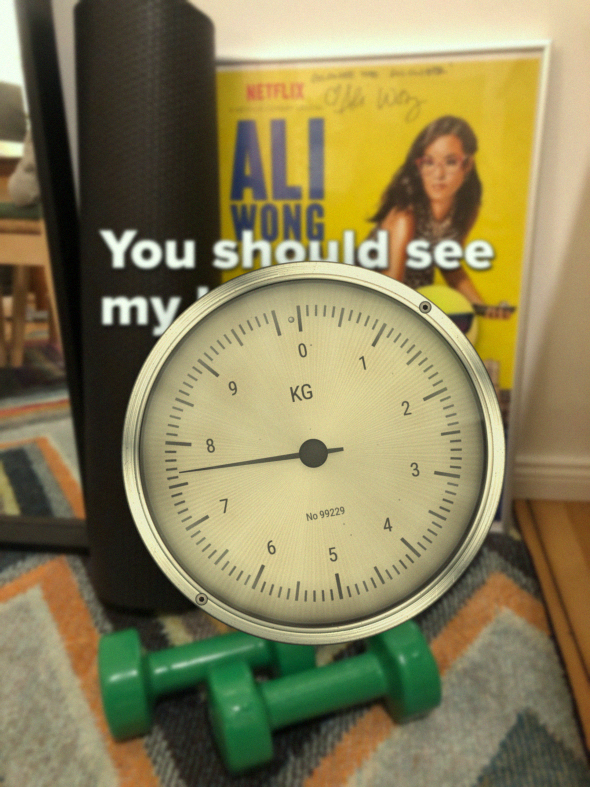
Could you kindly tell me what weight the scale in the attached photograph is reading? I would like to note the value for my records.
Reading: 7.65 kg
